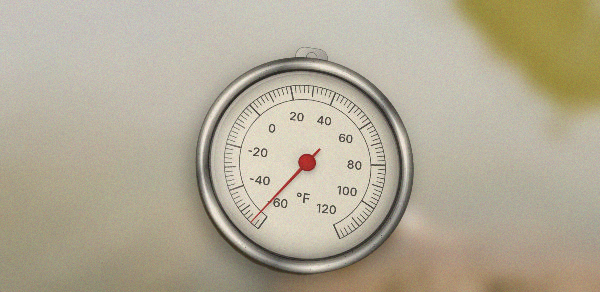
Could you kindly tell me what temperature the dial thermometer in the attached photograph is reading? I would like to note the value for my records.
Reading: -56 °F
